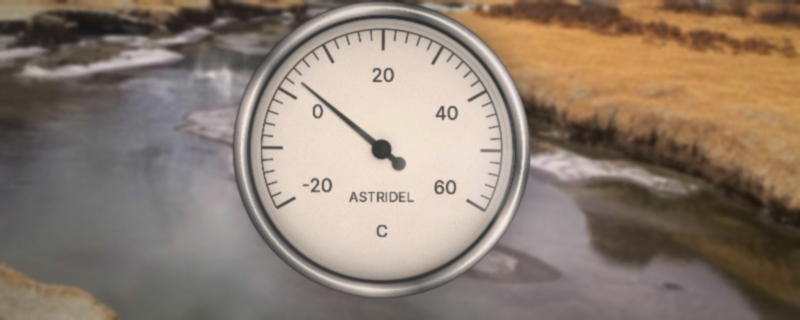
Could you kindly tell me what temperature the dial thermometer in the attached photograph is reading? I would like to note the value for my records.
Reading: 3 °C
